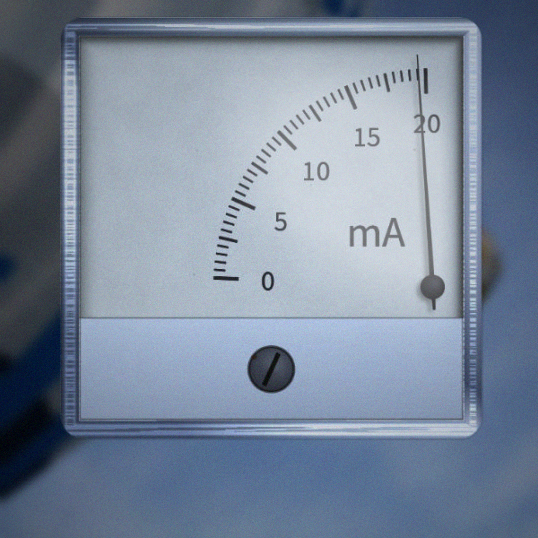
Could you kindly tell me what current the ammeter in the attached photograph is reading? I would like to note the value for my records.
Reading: 19.5 mA
